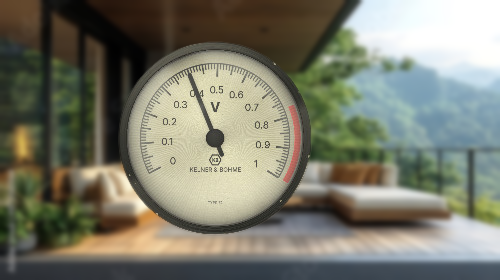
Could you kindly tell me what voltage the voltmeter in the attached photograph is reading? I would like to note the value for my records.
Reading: 0.4 V
